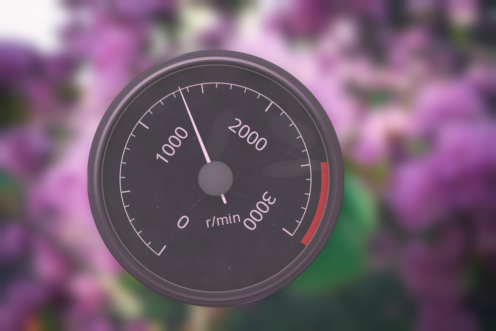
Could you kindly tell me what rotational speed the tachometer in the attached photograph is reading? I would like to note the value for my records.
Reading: 1350 rpm
